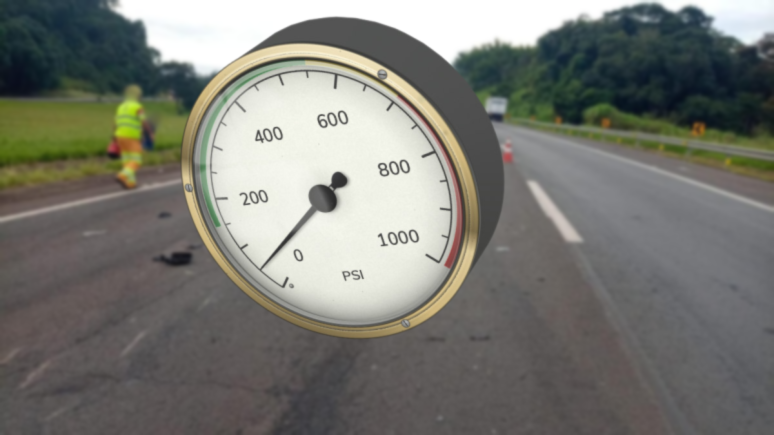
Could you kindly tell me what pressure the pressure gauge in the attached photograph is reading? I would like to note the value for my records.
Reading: 50 psi
